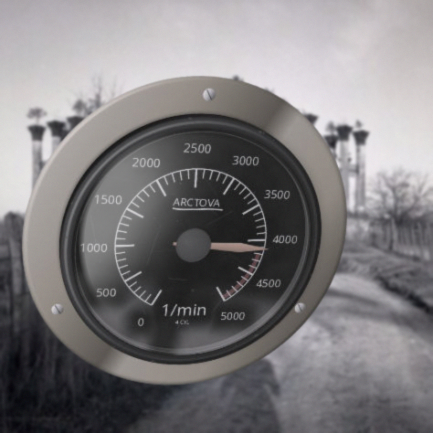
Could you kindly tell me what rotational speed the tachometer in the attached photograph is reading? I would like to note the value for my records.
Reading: 4100 rpm
